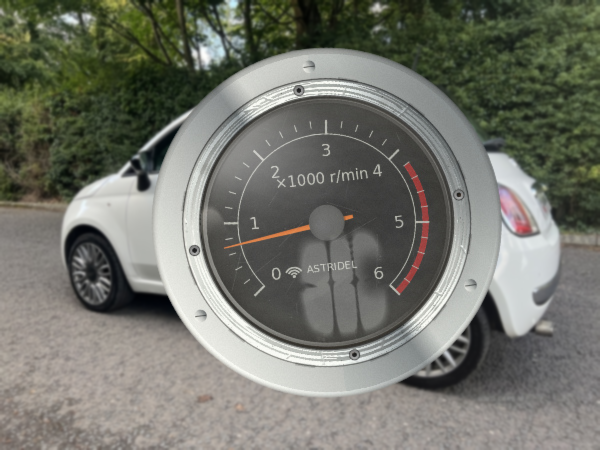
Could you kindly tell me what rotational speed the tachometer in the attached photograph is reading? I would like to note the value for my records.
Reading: 700 rpm
